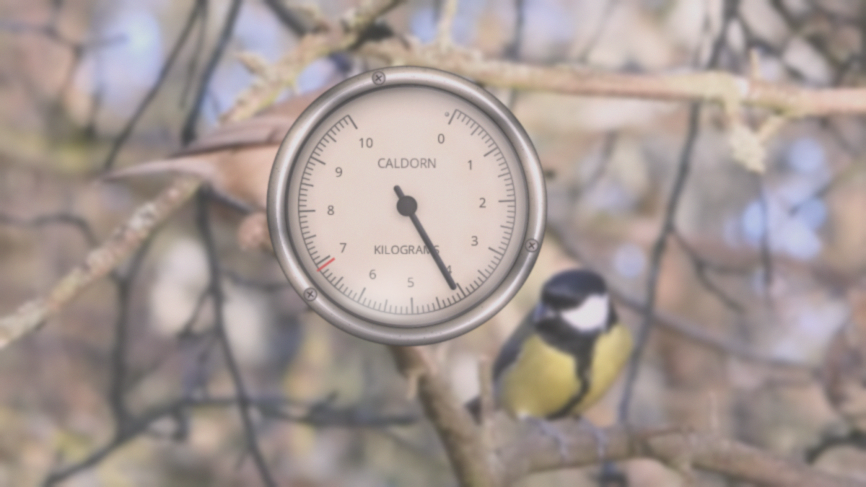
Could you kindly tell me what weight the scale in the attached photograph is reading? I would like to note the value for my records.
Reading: 4.1 kg
